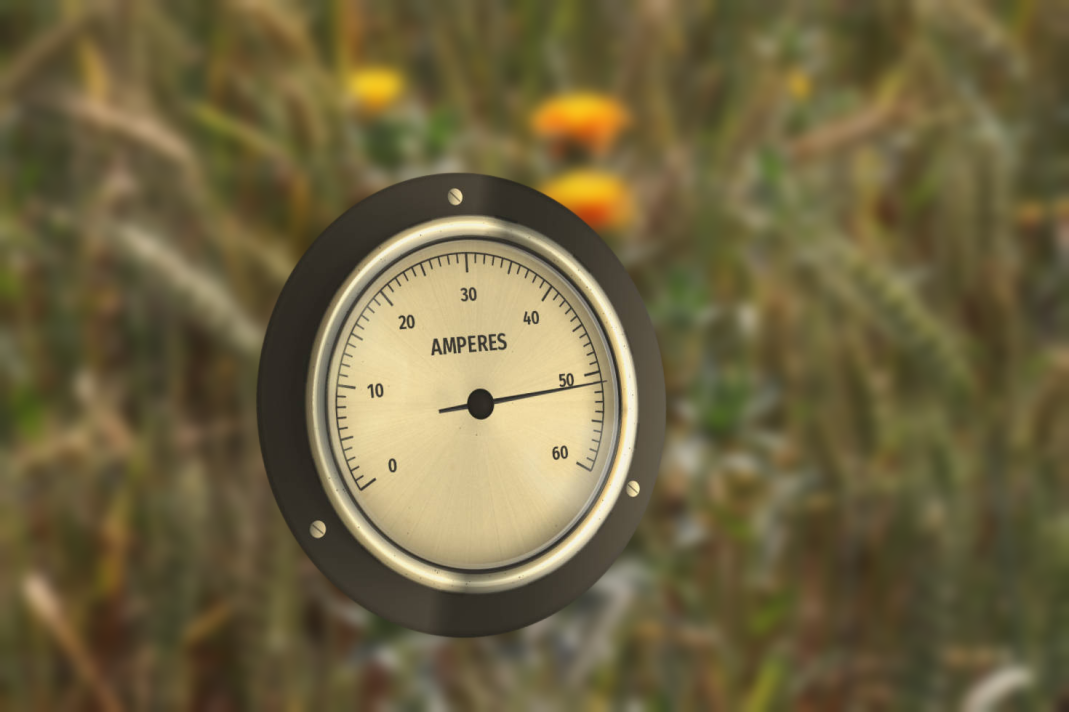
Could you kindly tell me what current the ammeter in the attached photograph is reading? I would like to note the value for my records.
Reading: 51 A
